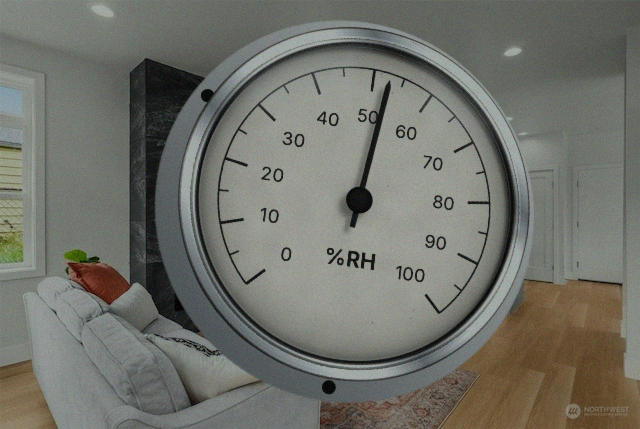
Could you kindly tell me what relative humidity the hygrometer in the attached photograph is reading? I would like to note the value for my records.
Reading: 52.5 %
